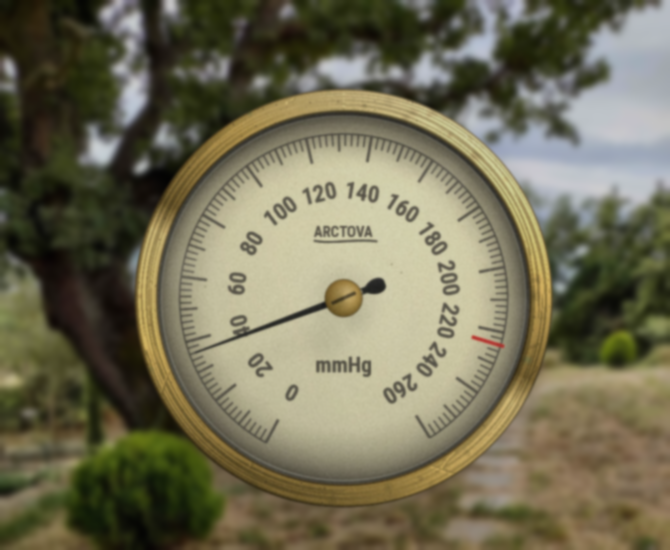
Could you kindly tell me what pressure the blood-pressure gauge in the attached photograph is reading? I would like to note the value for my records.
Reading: 36 mmHg
